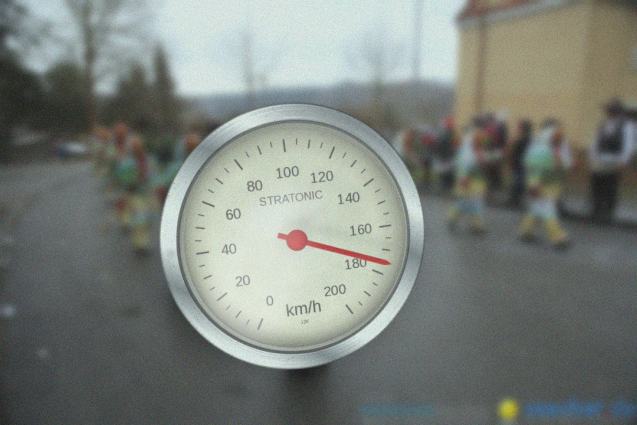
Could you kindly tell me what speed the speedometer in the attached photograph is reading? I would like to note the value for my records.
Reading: 175 km/h
